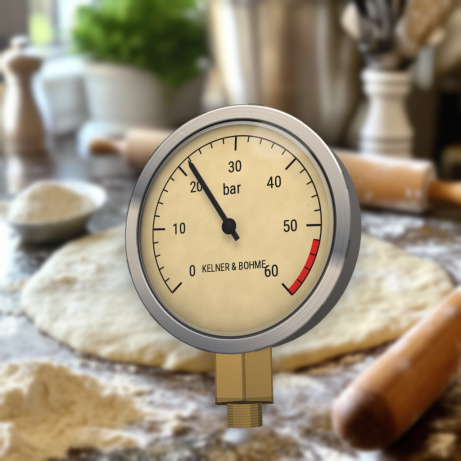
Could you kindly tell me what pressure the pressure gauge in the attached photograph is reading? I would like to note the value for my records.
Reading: 22 bar
